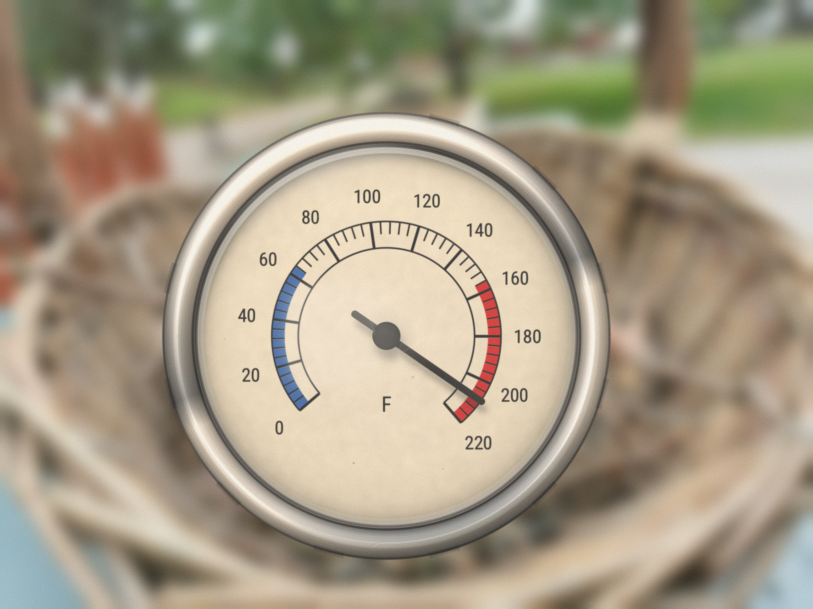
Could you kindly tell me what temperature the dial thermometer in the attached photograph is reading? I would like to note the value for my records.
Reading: 208 °F
